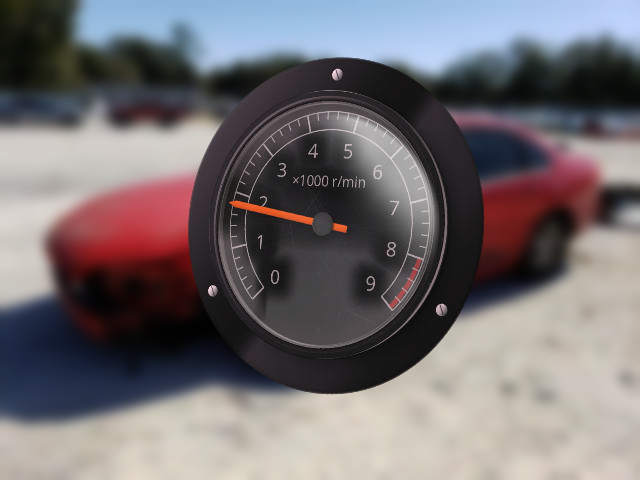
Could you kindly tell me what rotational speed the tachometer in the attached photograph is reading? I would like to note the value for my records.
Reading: 1800 rpm
